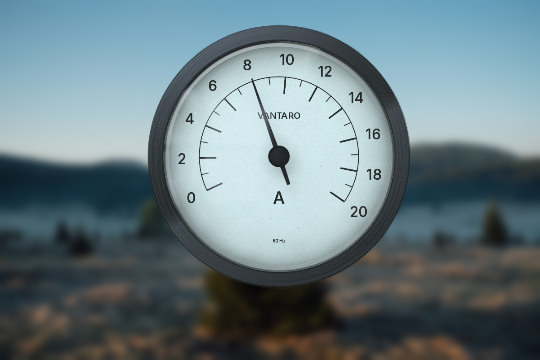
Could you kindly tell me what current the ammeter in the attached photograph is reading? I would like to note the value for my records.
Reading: 8 A
